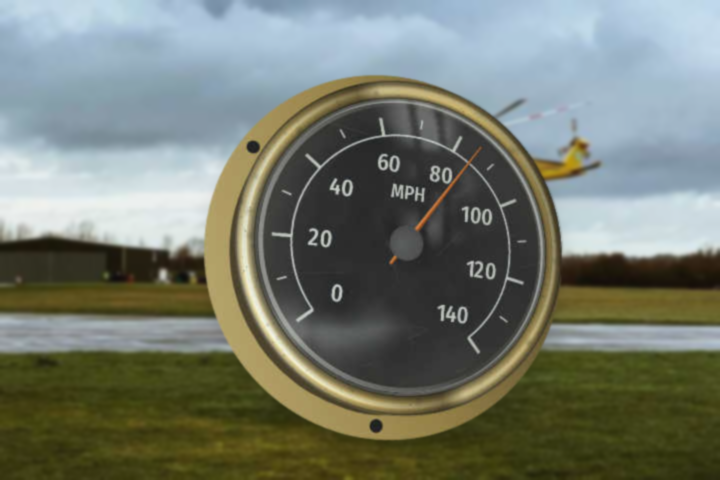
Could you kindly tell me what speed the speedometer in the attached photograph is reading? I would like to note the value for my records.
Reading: 85 mph
